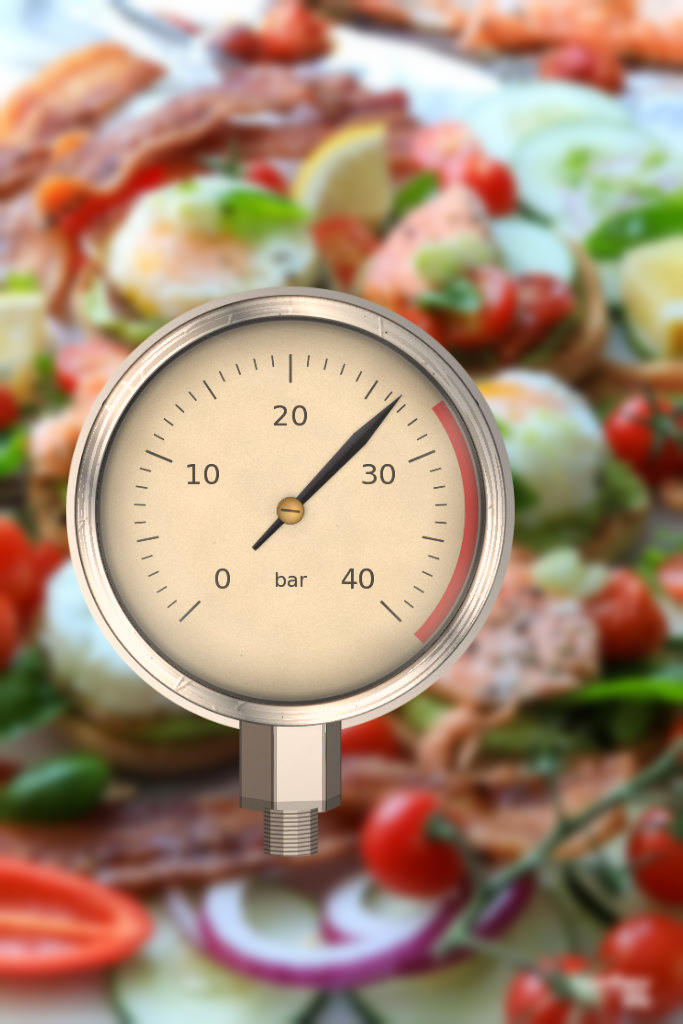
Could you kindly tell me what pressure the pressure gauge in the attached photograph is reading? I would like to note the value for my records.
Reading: 26.5 bar
